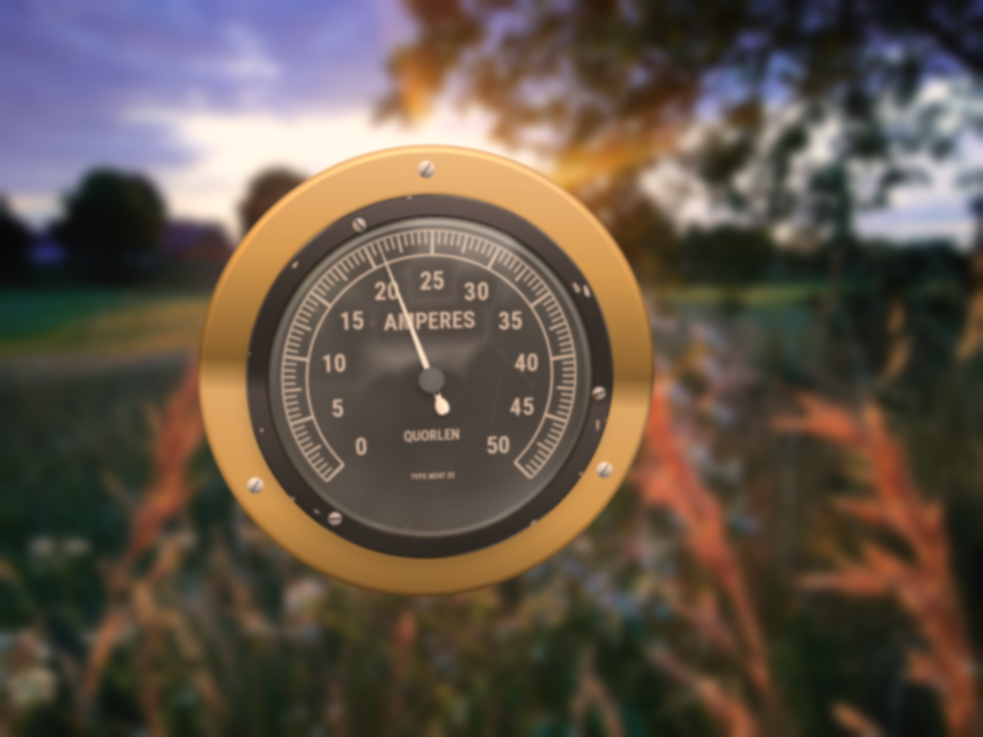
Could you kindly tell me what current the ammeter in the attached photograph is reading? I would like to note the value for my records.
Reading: 21 A
